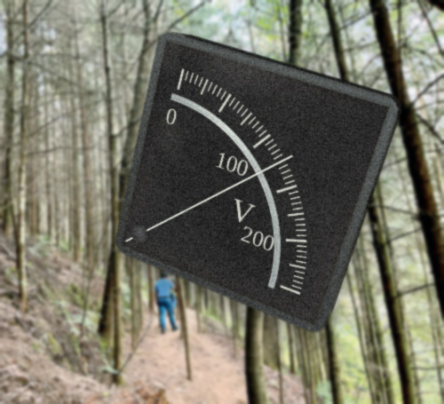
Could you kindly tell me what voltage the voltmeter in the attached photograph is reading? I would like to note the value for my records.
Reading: 125 V
